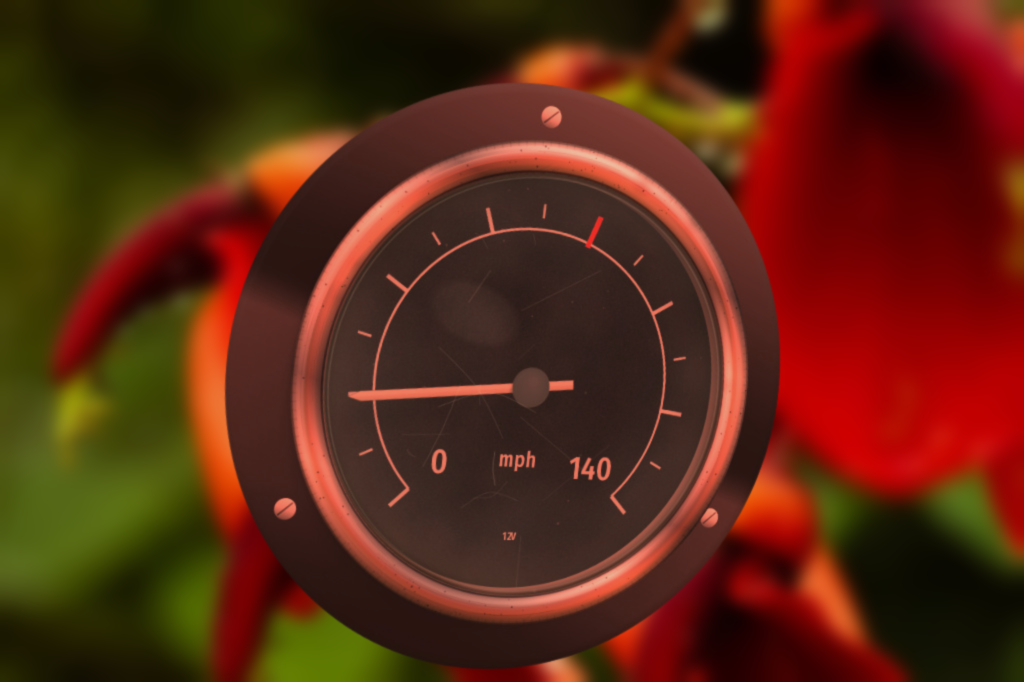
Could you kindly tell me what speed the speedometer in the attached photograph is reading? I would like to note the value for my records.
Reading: 20 mph
